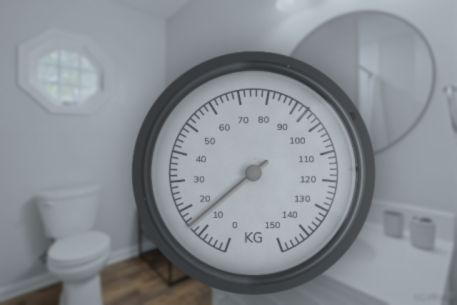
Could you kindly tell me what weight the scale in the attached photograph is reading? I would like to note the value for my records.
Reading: 14 kg
